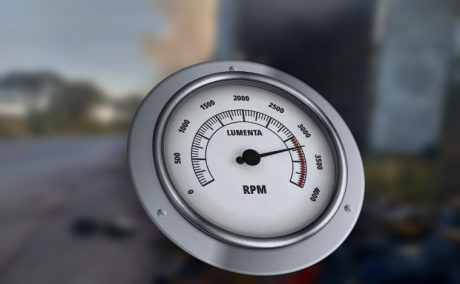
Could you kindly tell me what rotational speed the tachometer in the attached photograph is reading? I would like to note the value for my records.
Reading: 3250 rpm
